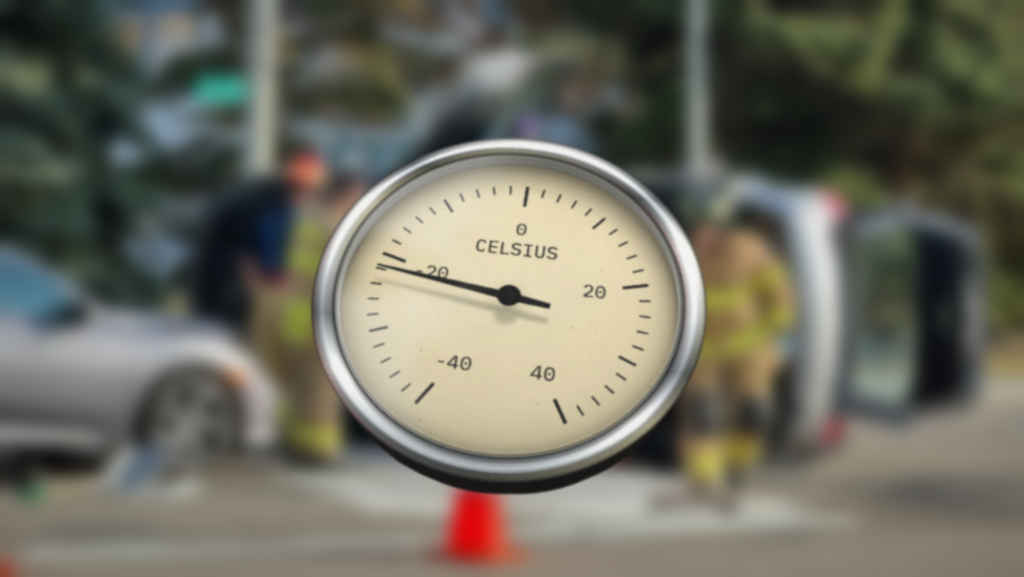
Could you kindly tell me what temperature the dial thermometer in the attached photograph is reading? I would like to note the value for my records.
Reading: -22 °C
